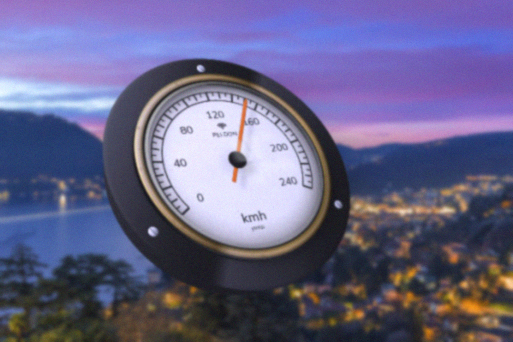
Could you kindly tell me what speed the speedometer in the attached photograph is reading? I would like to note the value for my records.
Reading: 150 km/h
